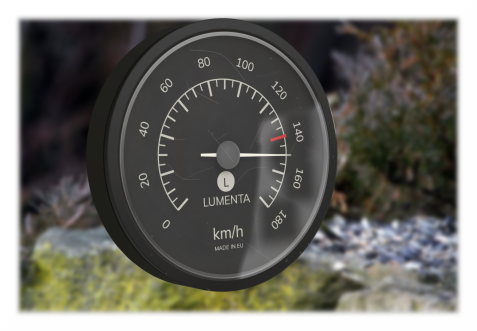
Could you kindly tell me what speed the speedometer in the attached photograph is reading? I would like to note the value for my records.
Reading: 150 km/h
